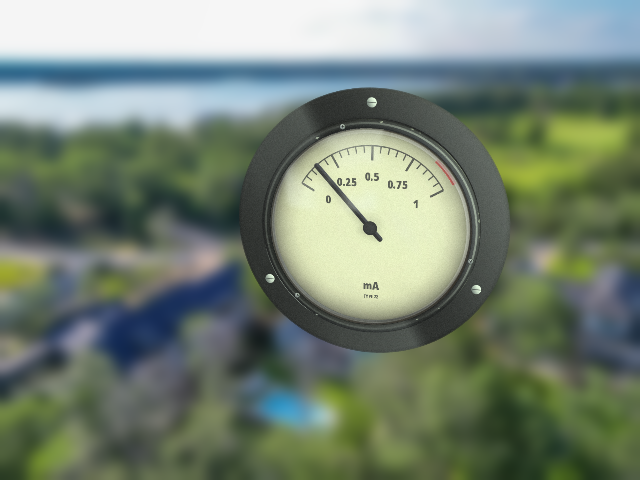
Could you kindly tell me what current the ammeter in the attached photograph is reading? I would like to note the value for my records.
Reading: 0.15 mA
